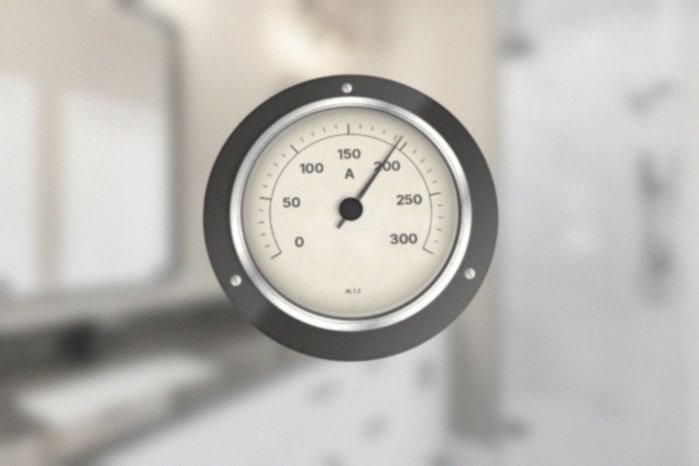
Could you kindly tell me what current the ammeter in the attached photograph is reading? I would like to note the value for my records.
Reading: 195 A
